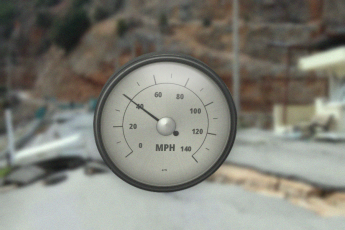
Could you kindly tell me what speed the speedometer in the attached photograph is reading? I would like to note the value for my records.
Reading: 40 mph
